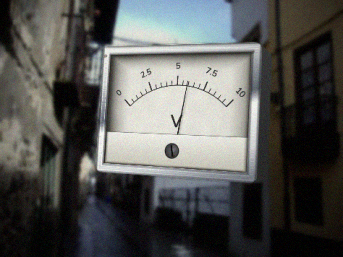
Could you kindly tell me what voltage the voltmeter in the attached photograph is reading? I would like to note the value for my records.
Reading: 6 V
